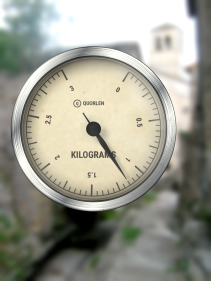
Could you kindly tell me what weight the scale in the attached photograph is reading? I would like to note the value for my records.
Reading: 1.15 kg
